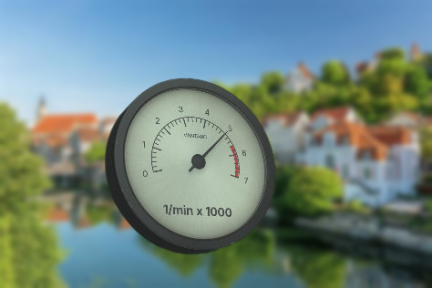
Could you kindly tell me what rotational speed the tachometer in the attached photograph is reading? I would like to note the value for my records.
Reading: 5000 rpm
